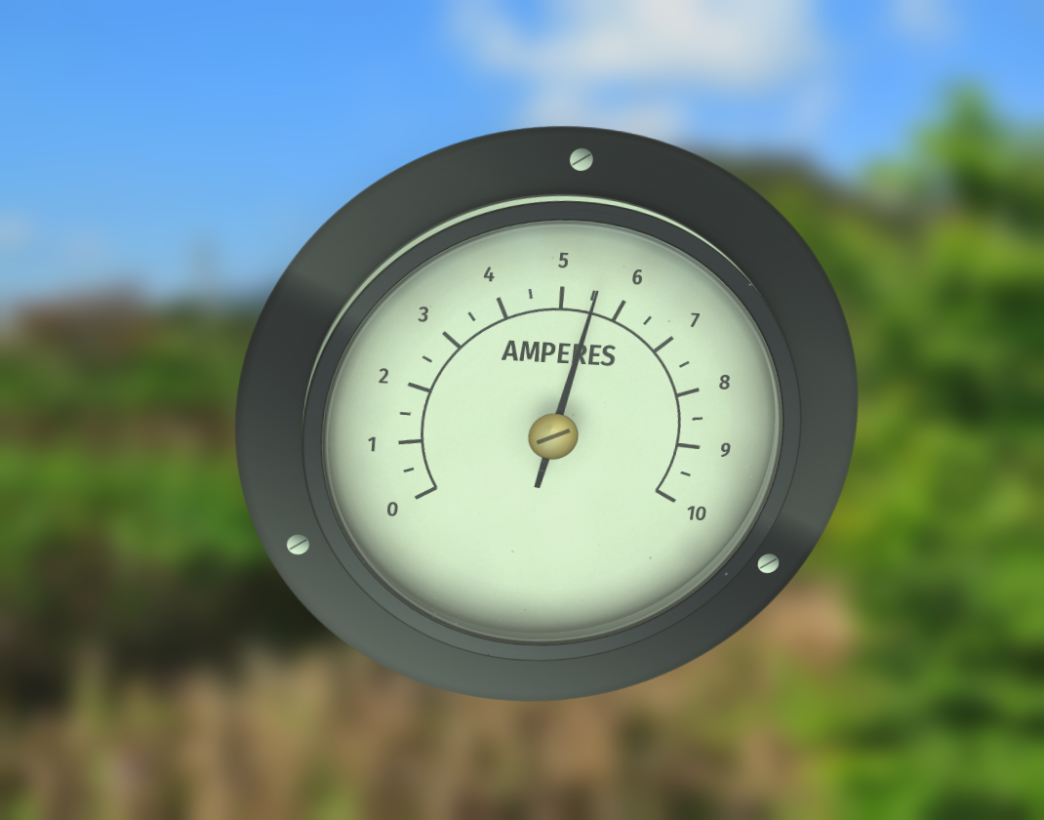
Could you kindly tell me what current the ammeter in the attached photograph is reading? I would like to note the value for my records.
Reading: 5.5 A
